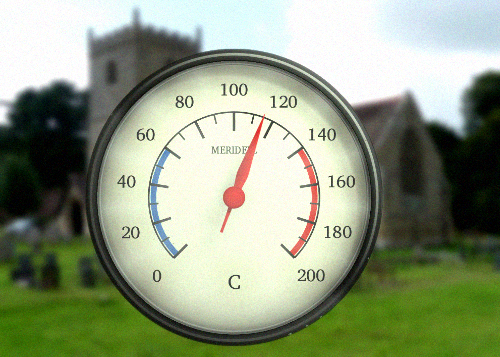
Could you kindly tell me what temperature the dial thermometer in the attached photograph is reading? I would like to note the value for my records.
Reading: 115 °C
